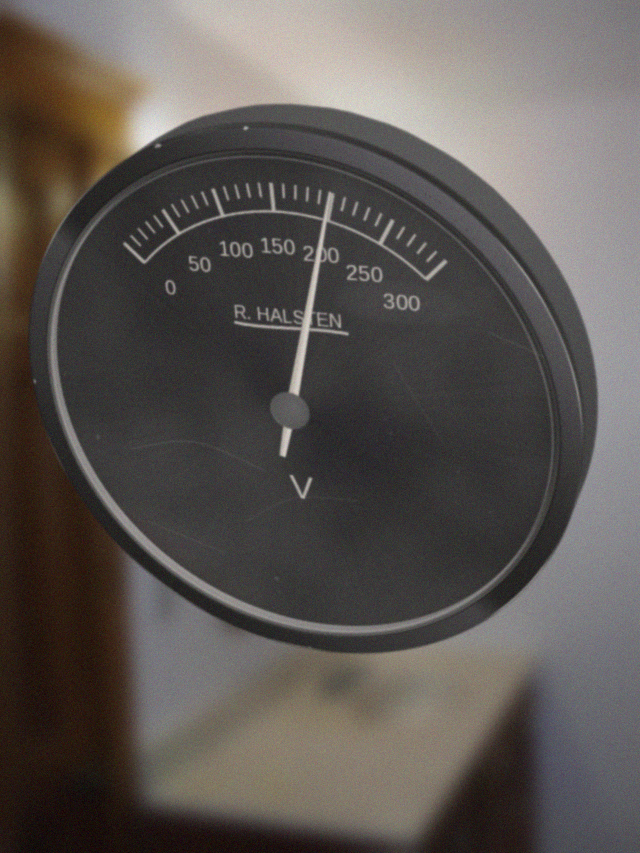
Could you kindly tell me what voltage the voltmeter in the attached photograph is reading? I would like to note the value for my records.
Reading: 200 V
